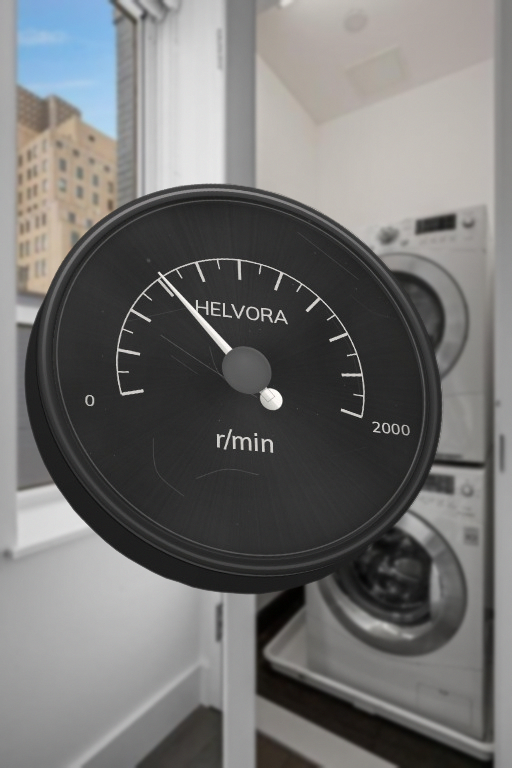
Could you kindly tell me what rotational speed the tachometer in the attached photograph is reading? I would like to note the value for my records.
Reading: 600 rpm
